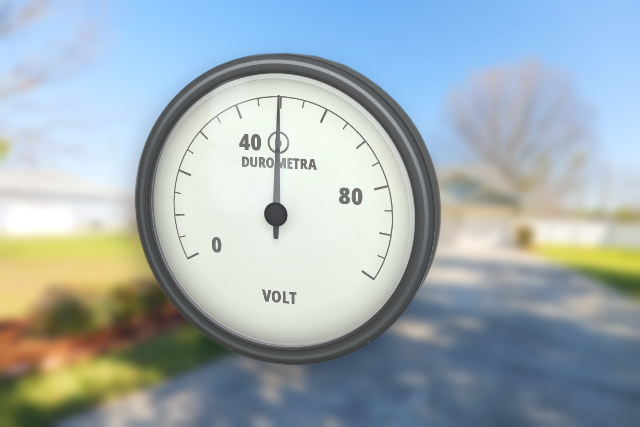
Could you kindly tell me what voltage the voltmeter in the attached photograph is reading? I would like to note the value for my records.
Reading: 50 V
